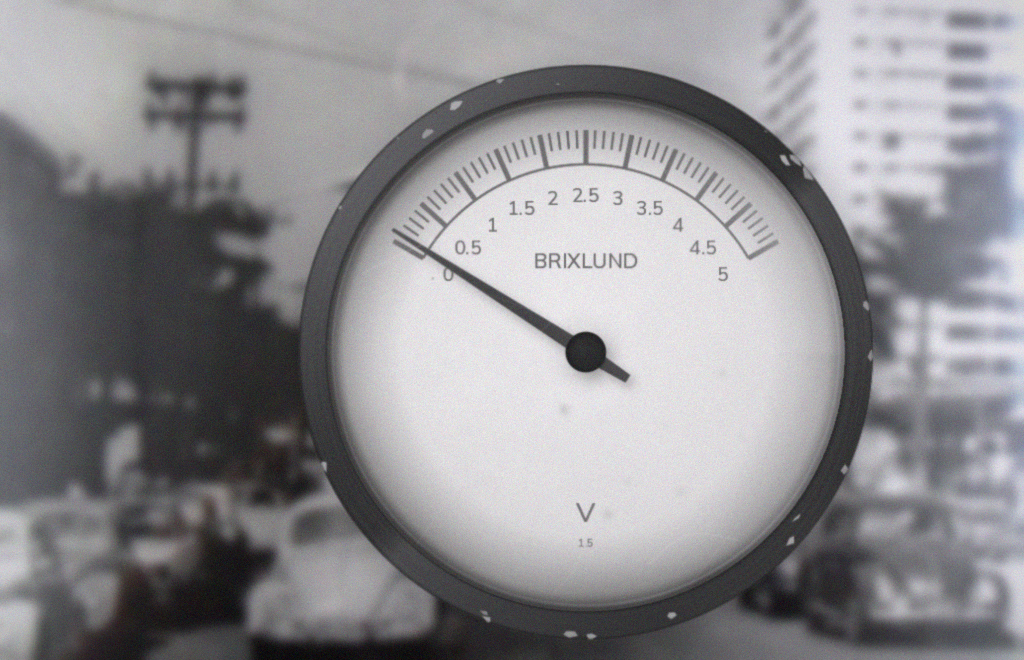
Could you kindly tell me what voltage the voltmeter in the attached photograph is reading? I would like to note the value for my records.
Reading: 0.1 V
